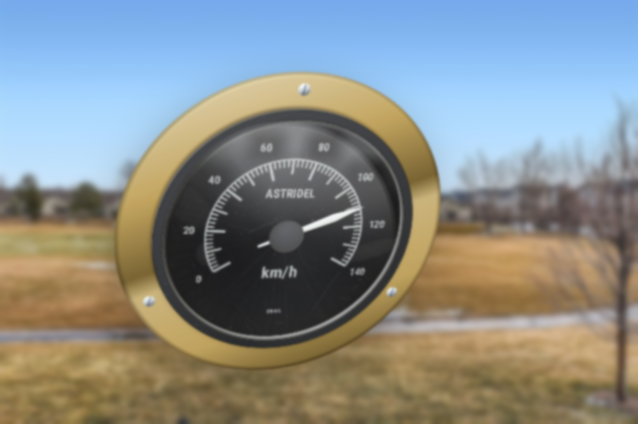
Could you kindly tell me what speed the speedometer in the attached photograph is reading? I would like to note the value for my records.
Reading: 110 km/h
